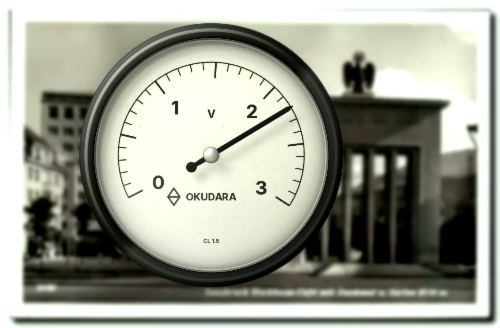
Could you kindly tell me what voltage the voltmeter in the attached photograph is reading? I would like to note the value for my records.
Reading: 2.2 V
